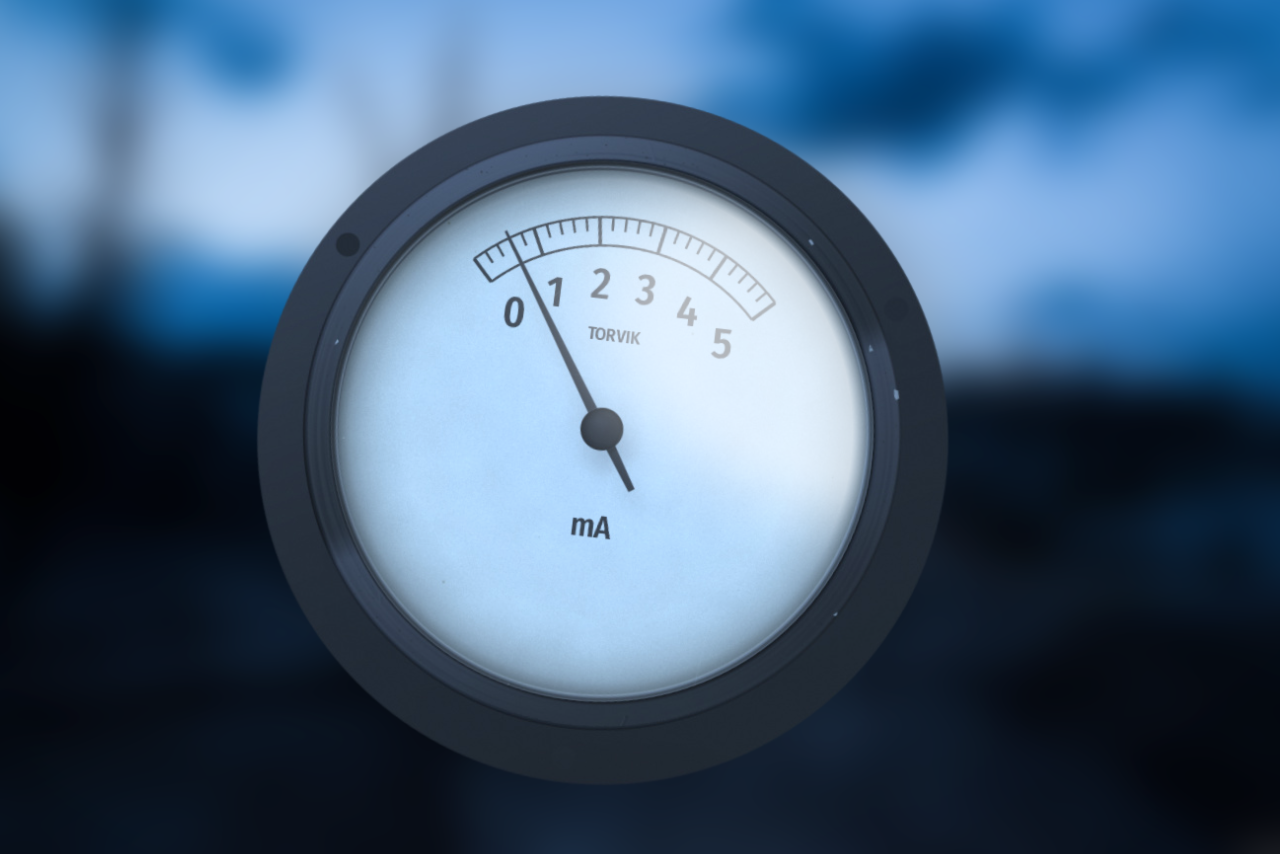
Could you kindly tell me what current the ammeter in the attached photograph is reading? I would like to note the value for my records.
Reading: 0.6 mA
